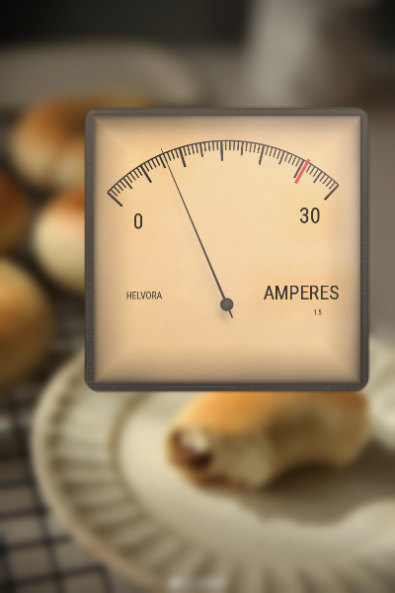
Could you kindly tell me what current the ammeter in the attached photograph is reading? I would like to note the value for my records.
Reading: 8 A
